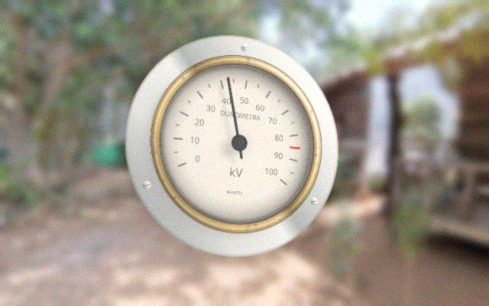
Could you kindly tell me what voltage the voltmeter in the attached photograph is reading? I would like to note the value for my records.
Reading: 42.5 kV
